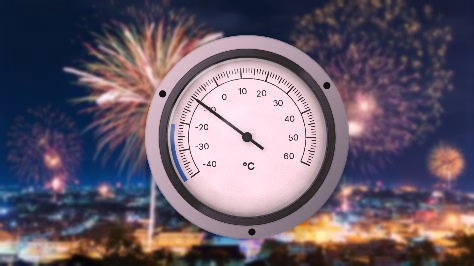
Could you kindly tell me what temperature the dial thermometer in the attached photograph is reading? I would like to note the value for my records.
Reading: -10 °C
